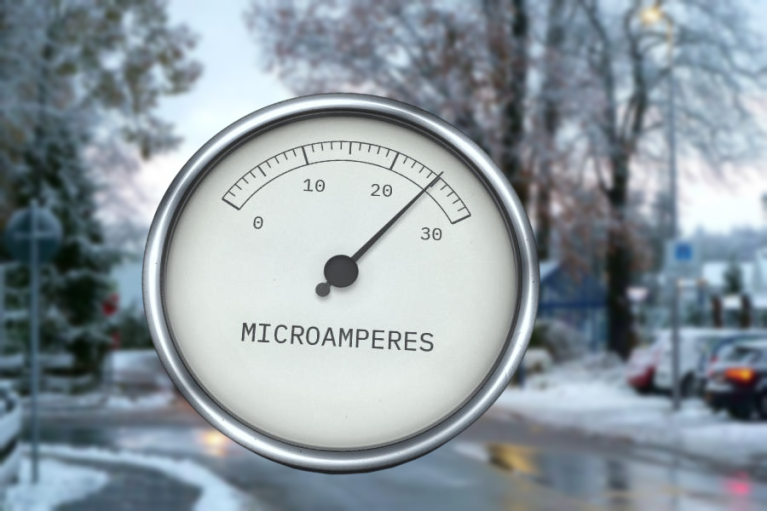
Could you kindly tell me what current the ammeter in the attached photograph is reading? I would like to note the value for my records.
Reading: 25 µA
